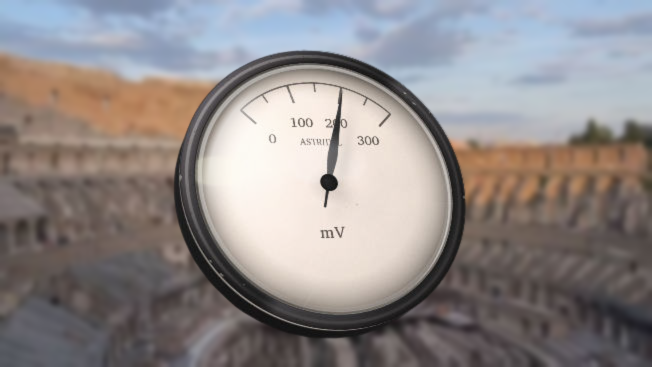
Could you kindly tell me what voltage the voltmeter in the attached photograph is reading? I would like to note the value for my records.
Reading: 200 mV
